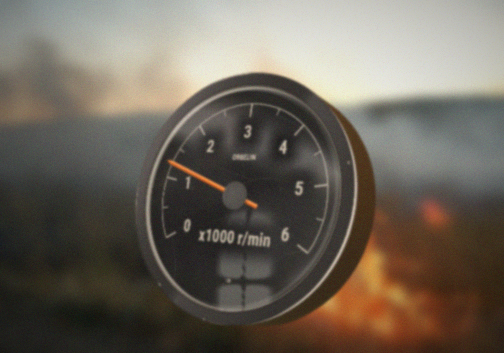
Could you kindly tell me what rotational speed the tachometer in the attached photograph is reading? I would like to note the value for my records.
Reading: 1250 rpm
